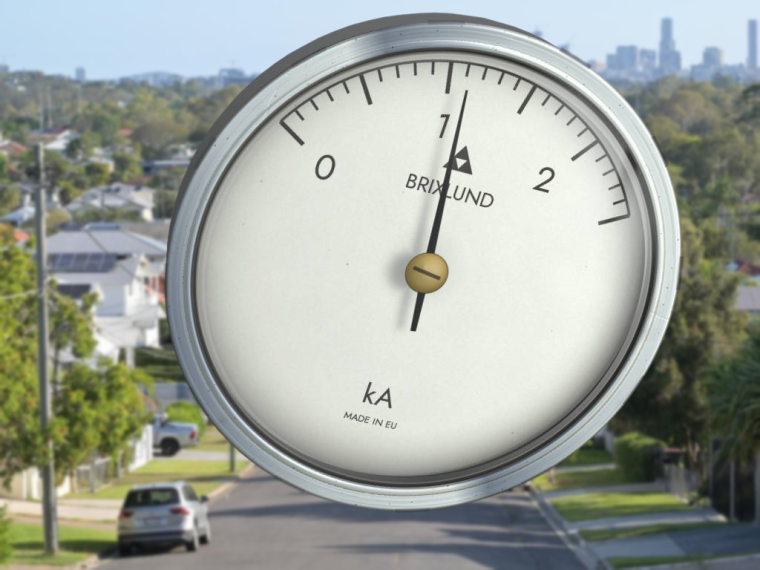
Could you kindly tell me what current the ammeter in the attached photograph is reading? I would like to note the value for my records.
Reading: 1.1 kA
